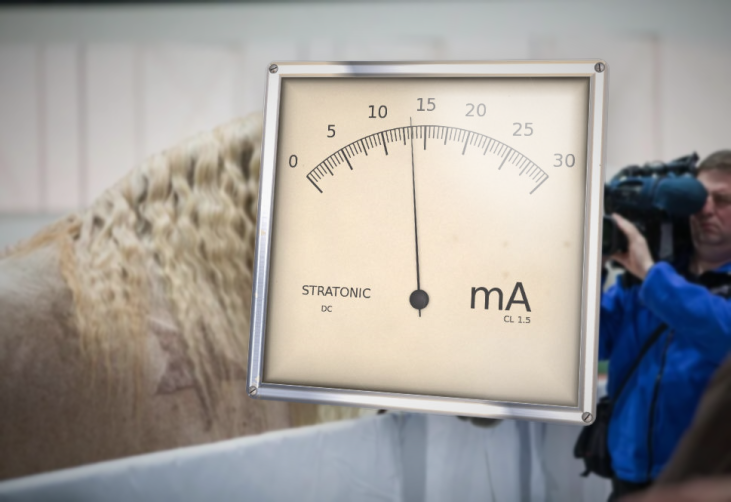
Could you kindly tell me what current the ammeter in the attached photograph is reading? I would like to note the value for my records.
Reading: 13.5 mA
